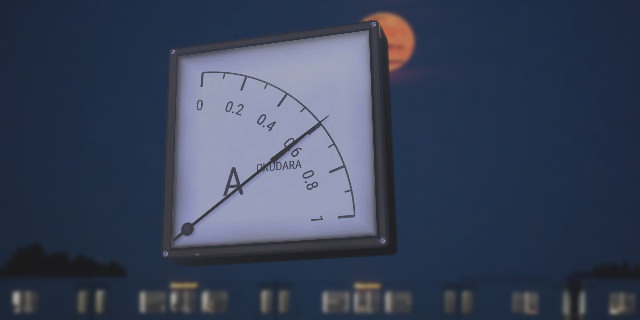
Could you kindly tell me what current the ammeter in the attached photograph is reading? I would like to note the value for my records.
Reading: 0.6 A
